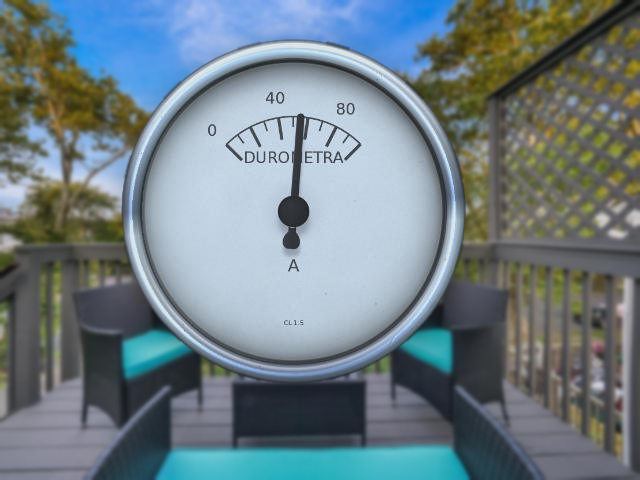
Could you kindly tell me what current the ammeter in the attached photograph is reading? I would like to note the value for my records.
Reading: 55 A
